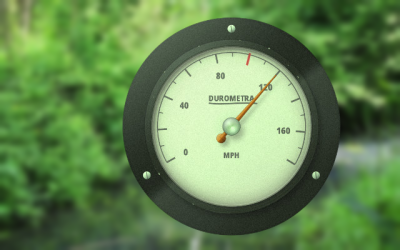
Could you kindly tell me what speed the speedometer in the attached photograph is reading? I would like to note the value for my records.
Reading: 120 mph
